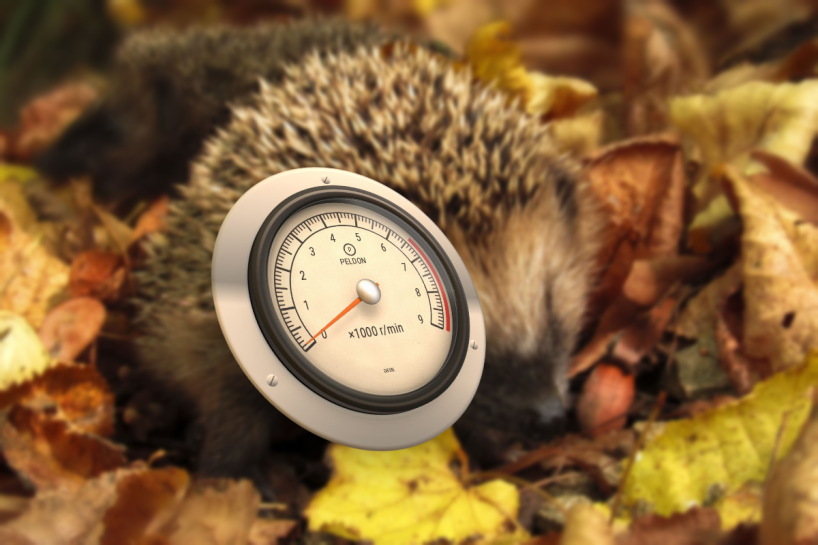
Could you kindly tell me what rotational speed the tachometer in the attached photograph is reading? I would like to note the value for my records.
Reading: 100 rpm
